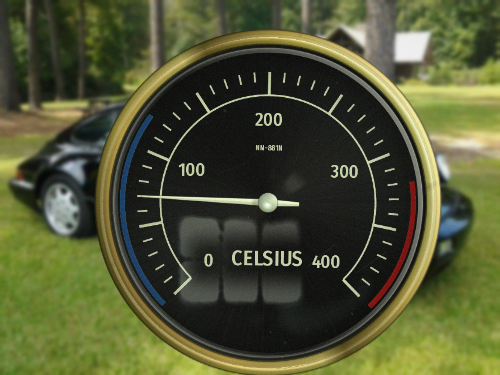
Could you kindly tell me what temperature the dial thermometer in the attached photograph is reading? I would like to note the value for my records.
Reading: 70 °C
